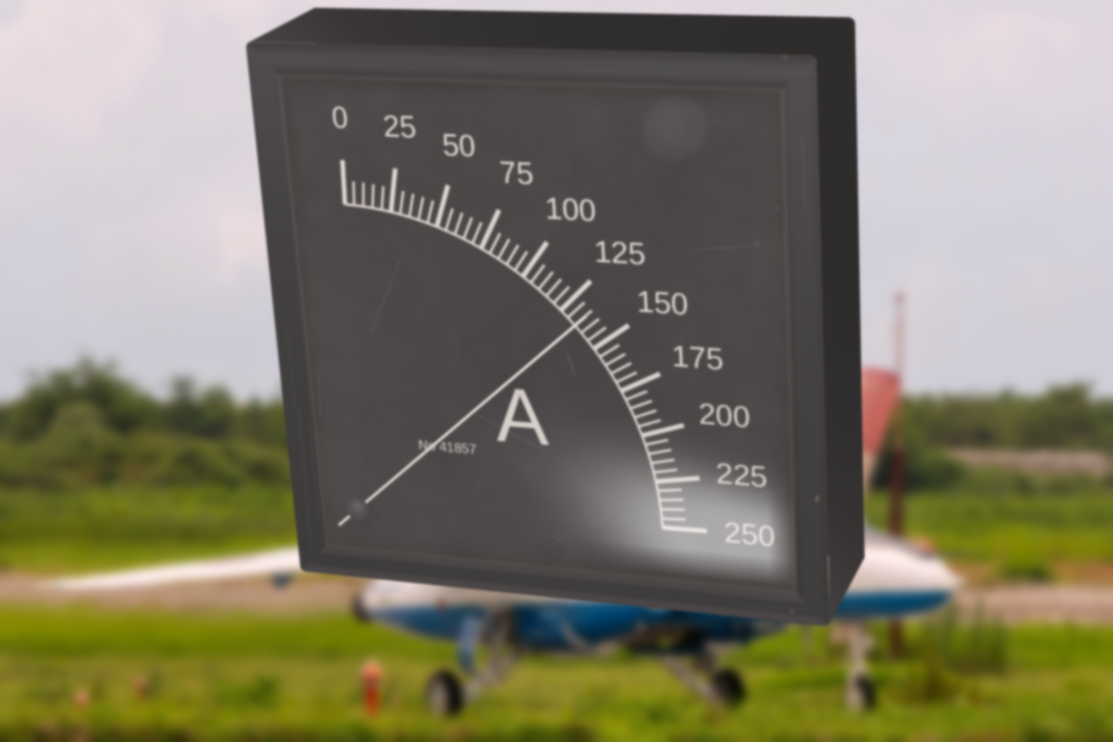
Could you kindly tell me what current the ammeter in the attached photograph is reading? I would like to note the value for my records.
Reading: 135 A
